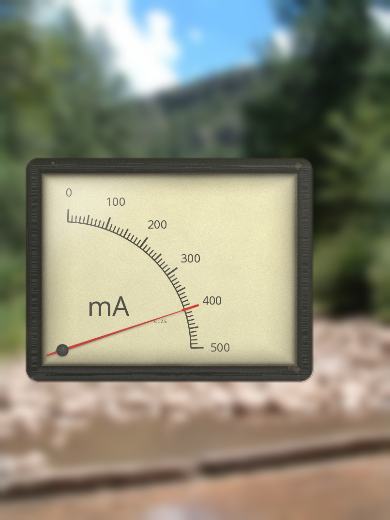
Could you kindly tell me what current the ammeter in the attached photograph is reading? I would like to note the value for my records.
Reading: 400 mA
